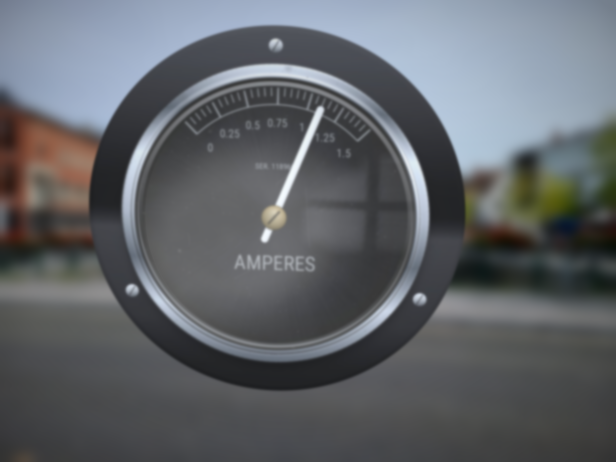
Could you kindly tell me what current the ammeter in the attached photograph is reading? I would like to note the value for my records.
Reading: 1.1 A
